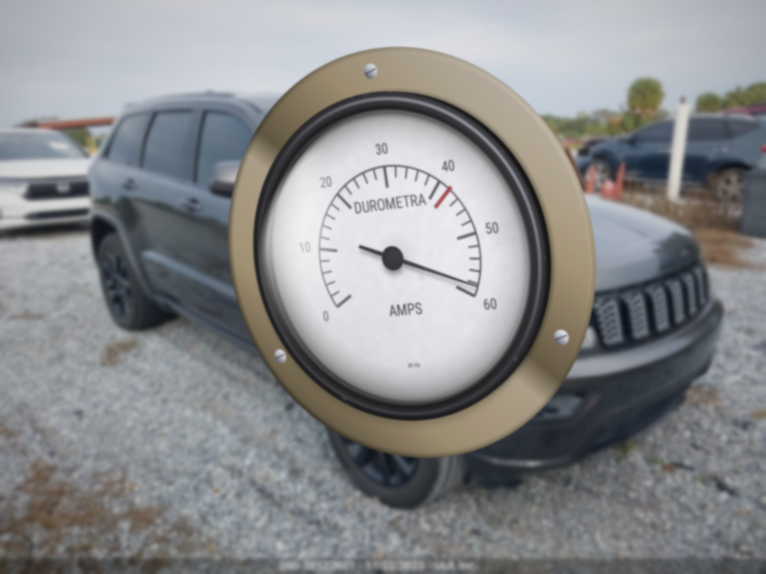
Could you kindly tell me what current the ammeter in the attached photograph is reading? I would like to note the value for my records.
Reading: 58 A
